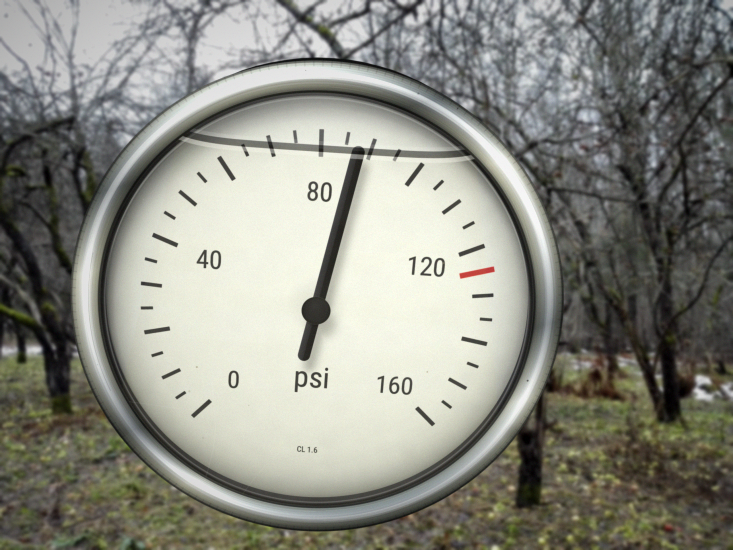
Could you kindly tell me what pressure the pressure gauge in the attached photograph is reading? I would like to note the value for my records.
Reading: 87.5 psi
